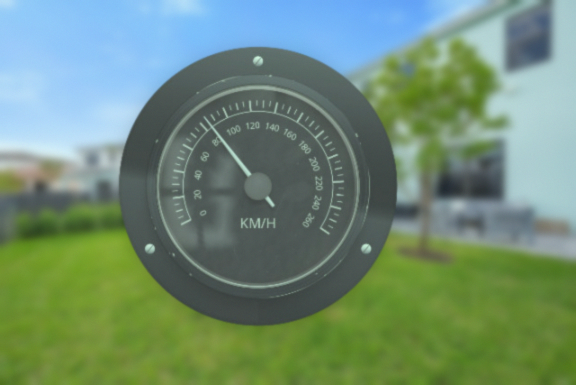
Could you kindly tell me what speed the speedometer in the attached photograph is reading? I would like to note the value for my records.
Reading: 85 km/h
